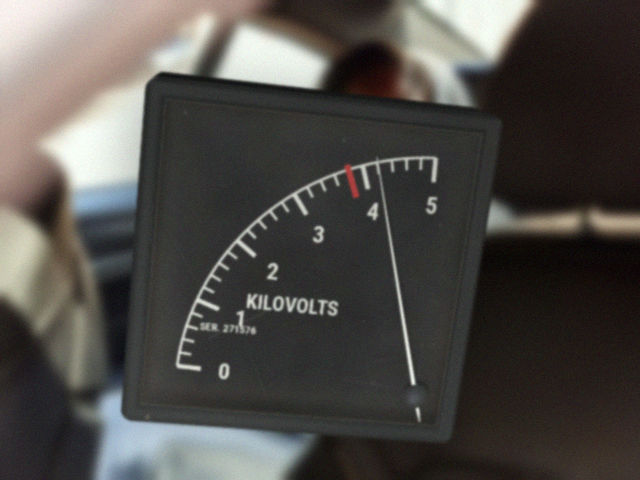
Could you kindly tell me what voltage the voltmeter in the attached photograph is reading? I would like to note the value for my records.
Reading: 4.2 kV
